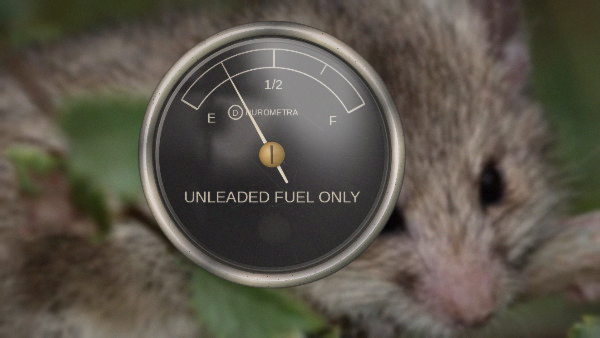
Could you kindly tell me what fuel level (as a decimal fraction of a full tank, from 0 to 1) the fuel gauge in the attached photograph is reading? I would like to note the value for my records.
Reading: 0.25
